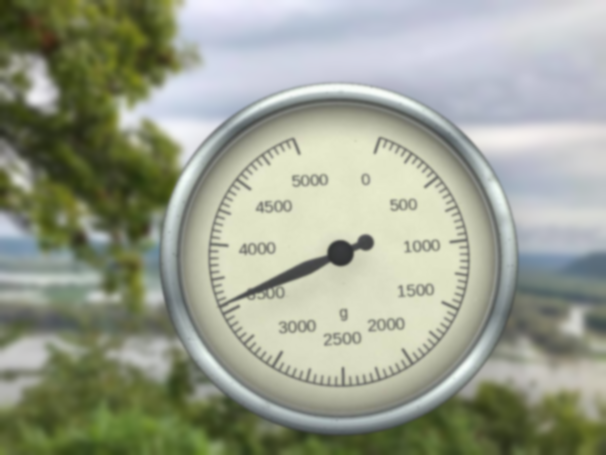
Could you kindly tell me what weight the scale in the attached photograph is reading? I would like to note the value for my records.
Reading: 3550 g
